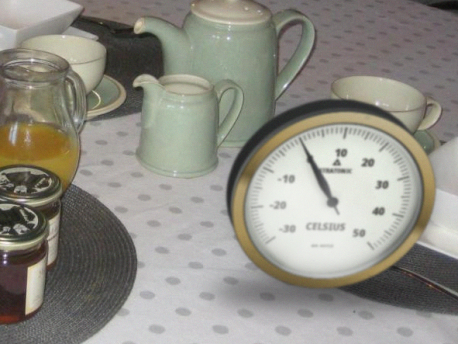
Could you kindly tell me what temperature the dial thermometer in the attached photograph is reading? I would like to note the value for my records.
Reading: 0 °C
